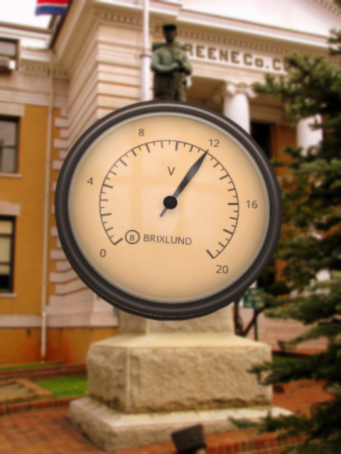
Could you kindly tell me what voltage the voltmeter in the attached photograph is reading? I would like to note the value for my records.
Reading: 12 V
